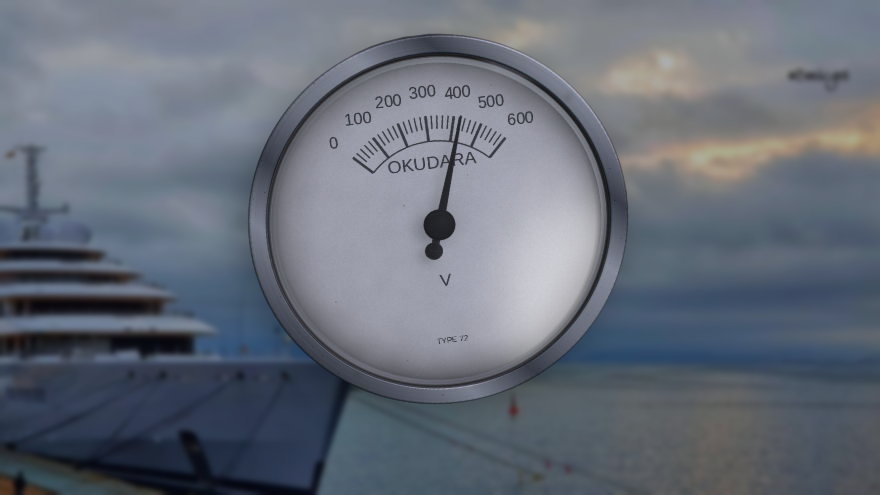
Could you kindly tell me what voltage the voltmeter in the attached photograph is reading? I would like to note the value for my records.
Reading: 420 V
